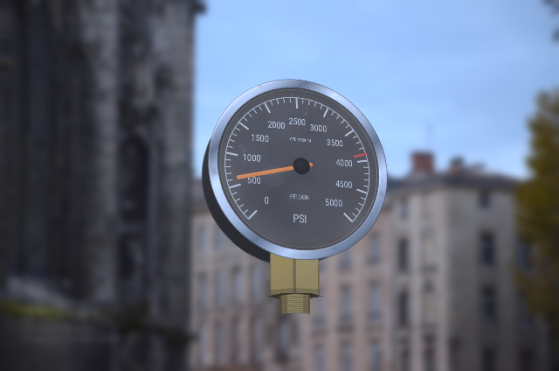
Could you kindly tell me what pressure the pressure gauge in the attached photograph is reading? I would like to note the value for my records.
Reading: 600 psi
